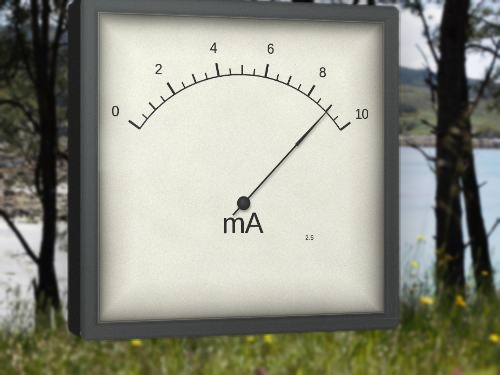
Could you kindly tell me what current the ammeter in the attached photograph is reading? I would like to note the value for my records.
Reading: 9 mA
